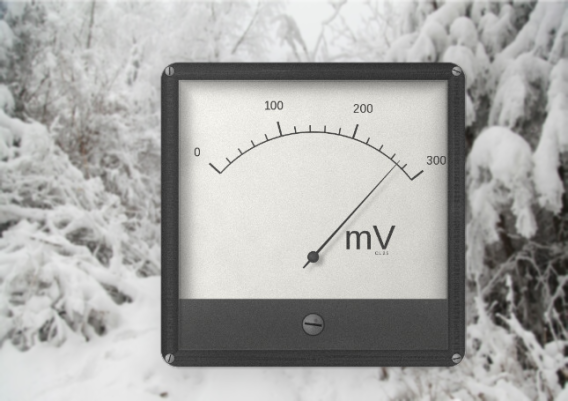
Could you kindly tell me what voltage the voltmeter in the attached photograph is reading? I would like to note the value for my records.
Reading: 270 mV
